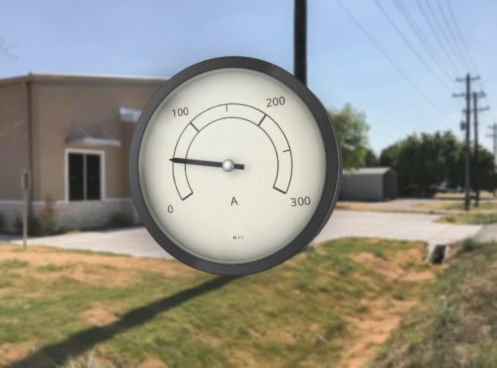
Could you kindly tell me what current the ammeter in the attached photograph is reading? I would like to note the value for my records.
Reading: 50 A
